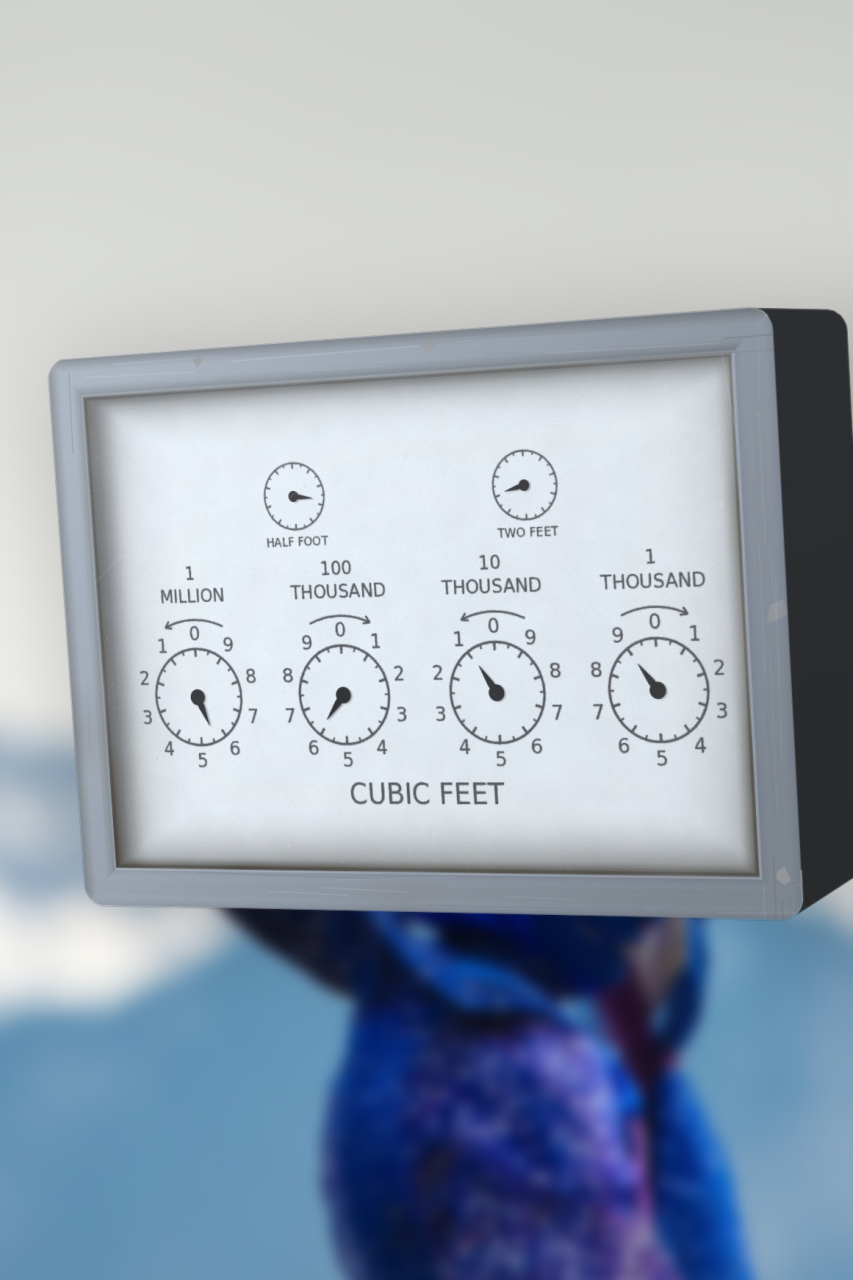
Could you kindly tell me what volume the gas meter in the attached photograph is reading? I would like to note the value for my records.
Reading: 560900 ft³
